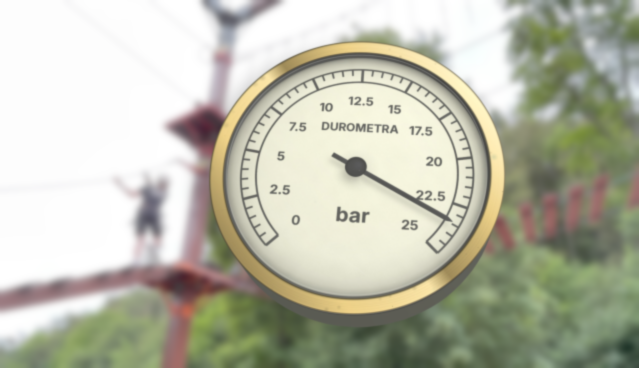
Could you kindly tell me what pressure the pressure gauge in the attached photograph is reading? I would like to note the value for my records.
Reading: 23.5 bar
